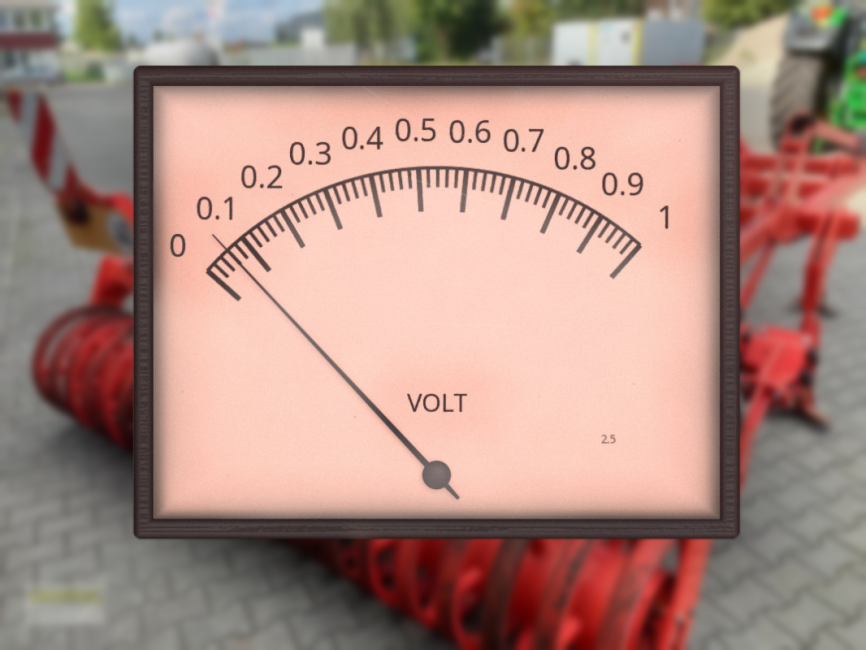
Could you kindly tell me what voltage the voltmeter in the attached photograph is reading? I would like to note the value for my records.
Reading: 0.06 V
